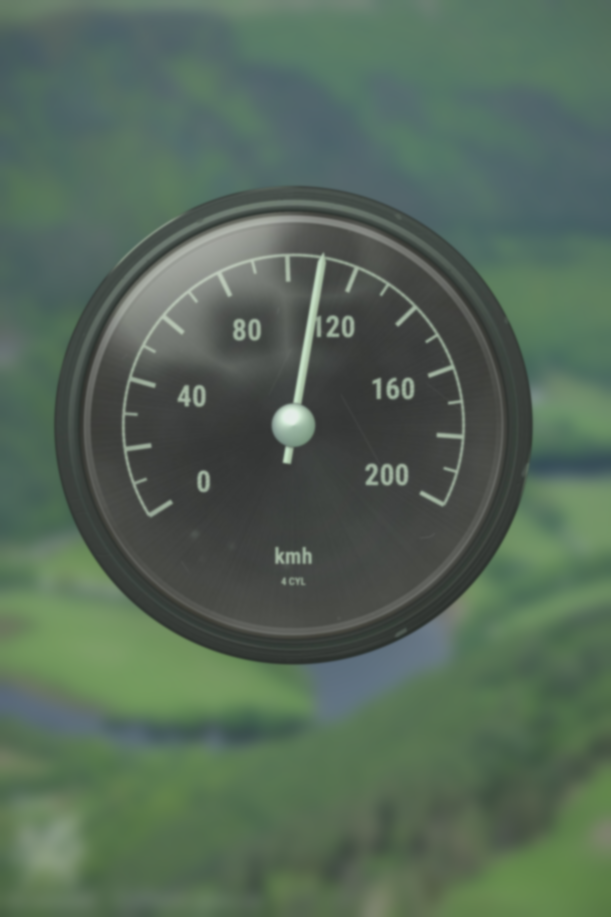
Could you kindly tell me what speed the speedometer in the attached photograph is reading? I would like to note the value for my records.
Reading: 110 km/h
